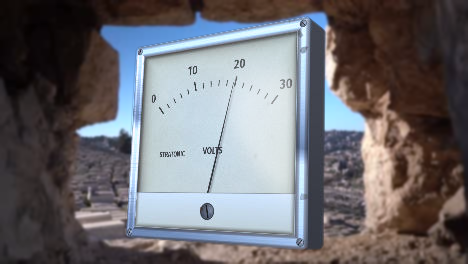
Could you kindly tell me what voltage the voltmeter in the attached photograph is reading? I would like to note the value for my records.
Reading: 20 V
